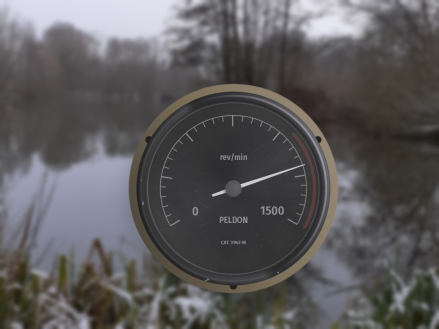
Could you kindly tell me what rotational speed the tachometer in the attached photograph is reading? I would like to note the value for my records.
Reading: 1200 rpm
